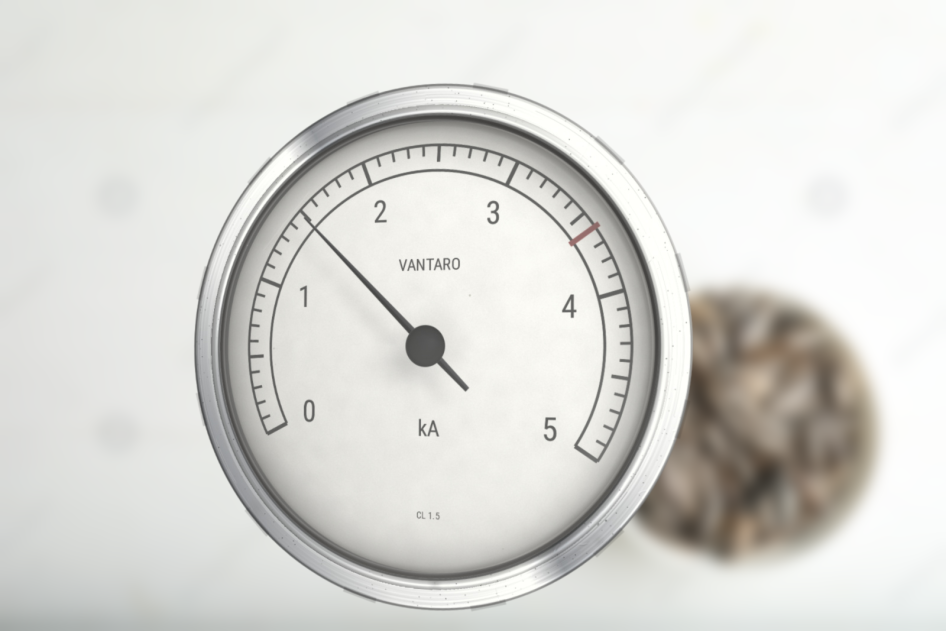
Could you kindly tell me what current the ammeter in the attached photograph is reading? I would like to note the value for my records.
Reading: 1.5 kA
